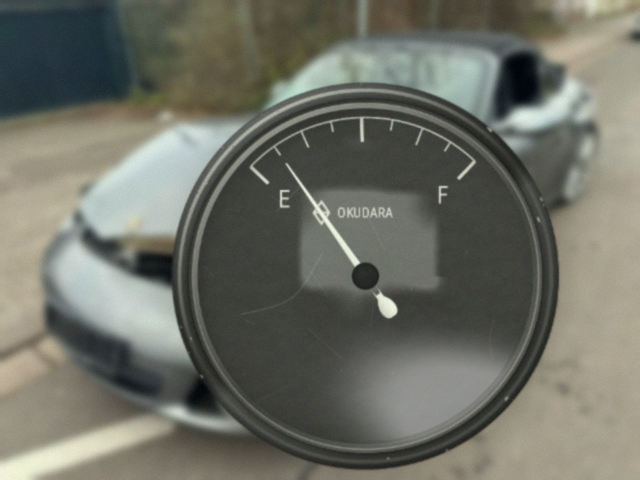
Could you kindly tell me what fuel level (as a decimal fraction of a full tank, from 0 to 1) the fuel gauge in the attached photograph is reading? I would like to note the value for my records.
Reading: 0.125
